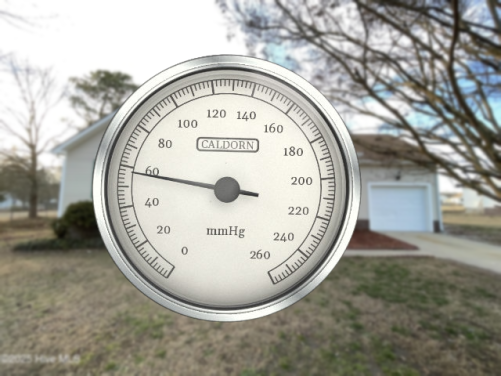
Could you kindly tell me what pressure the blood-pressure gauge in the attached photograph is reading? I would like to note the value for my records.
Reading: 58 mmHg
